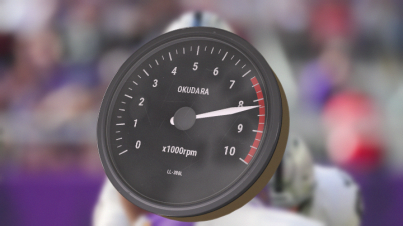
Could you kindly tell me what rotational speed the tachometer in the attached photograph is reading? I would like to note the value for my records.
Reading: 8250 rpm
